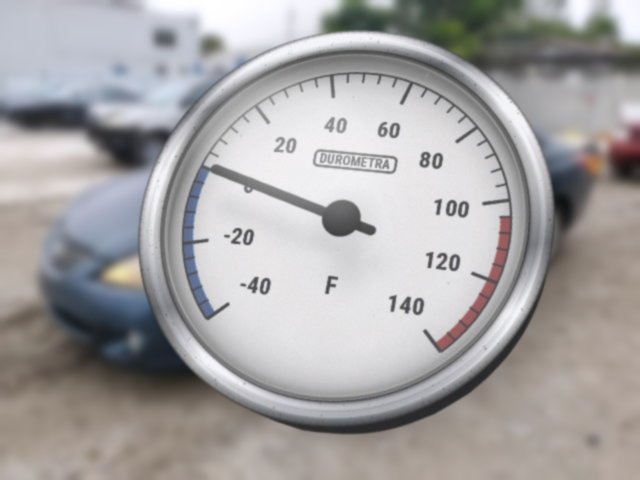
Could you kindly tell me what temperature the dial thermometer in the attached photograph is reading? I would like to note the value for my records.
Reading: 0 °F
